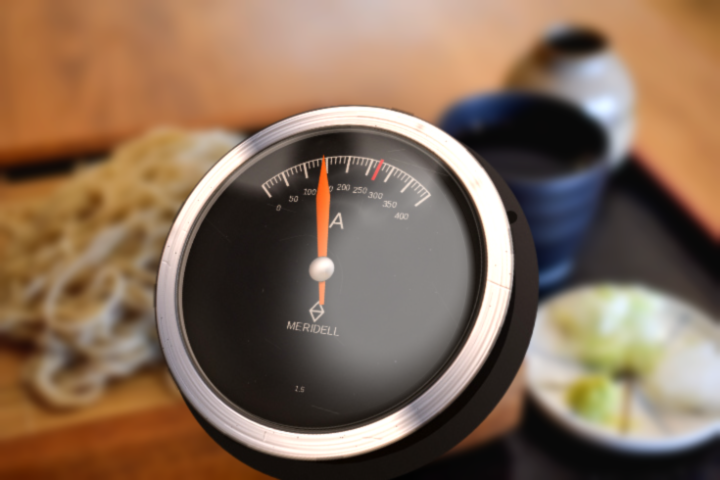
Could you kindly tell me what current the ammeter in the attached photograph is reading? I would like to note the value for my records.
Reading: 150 A
